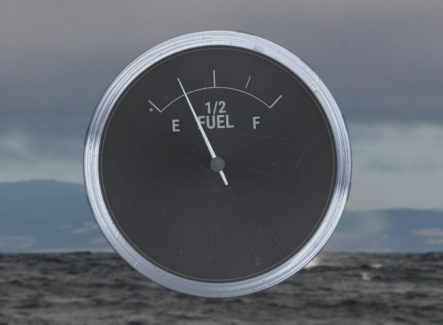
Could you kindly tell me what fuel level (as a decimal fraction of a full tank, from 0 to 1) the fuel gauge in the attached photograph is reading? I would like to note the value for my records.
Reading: 0.25
